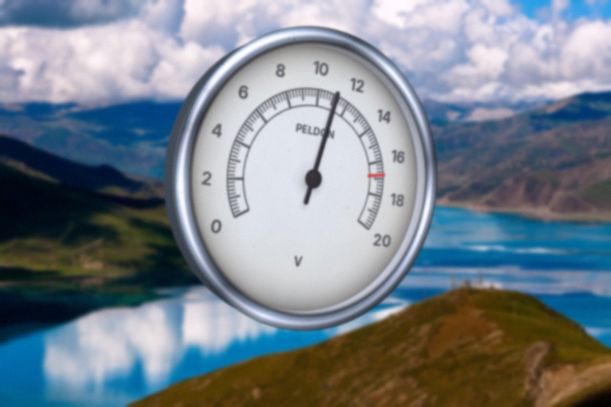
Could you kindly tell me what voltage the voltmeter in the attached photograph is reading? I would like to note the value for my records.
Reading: 11 V
